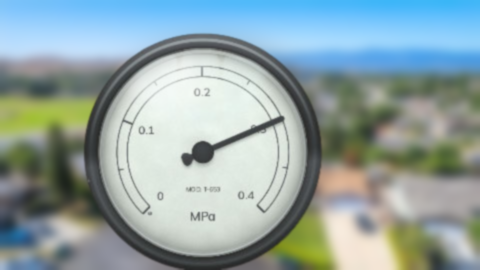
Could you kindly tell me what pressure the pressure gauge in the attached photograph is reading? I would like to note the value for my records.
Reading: 0.3 MPa
